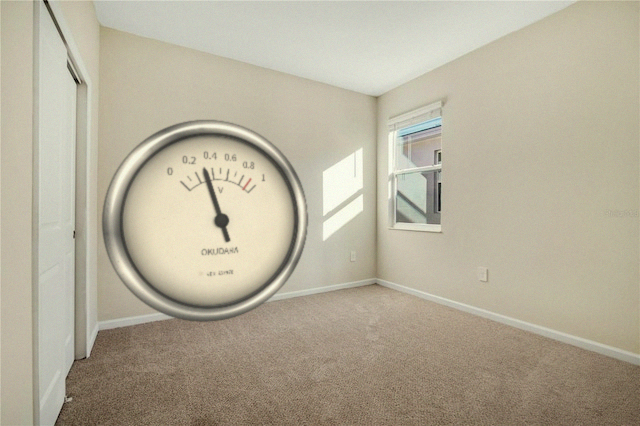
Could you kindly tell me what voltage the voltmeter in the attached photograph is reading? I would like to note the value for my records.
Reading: 0.3 V
